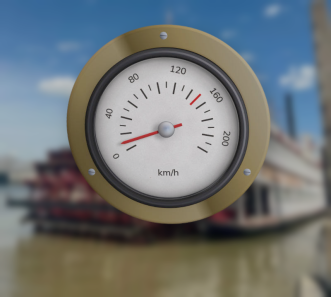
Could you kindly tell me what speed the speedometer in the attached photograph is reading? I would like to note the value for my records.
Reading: 10 km/h
